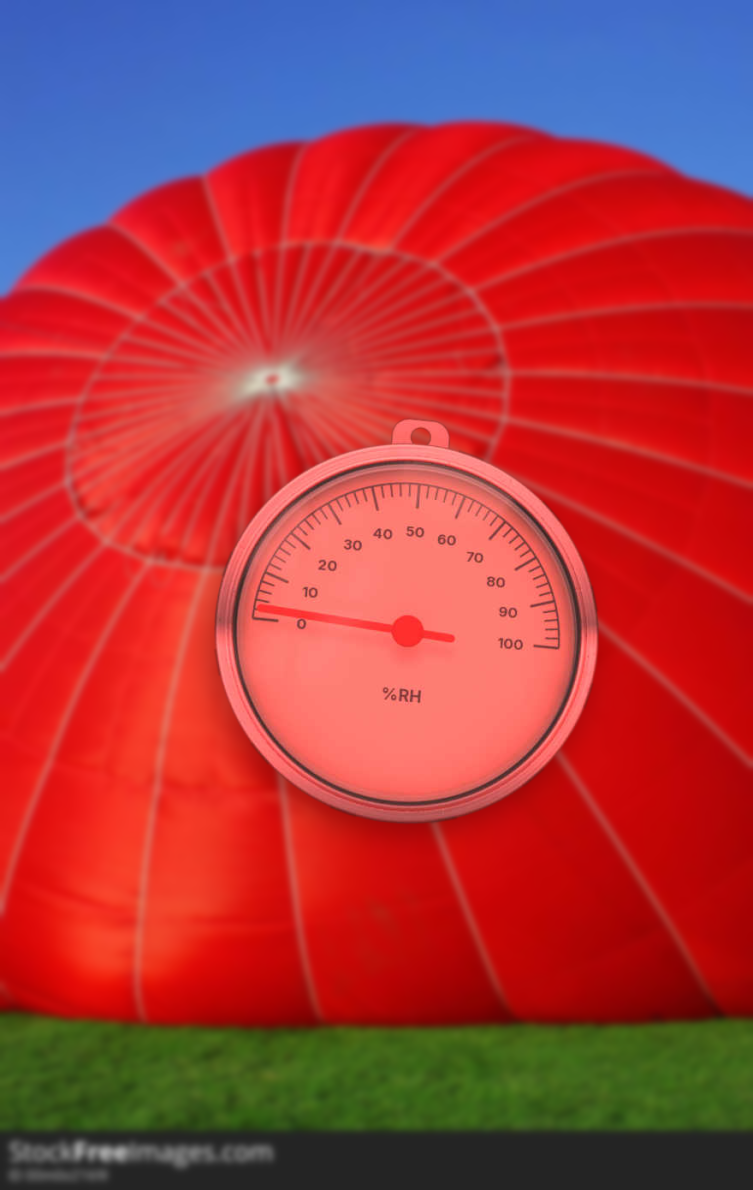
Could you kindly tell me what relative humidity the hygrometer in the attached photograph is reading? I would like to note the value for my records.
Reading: 2 %
